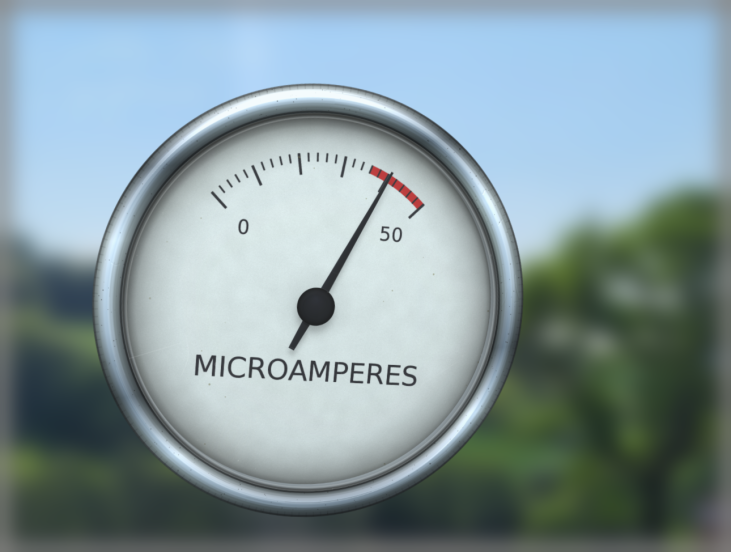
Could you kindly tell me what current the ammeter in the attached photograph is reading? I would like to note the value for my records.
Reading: 40 µA
